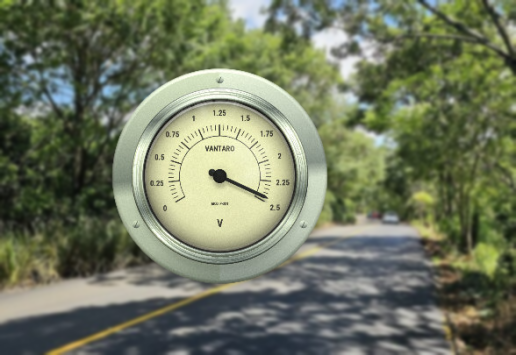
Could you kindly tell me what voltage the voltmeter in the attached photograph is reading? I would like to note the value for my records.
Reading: 2.45 V
